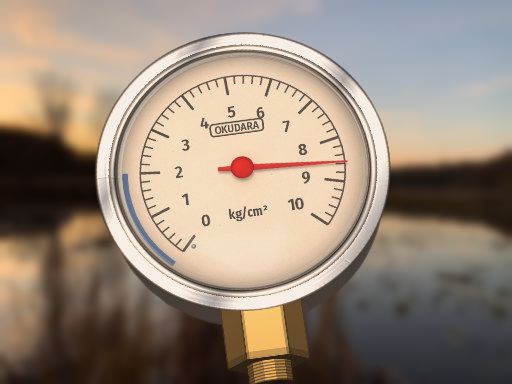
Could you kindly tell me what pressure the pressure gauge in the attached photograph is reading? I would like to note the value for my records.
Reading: 8.6 kg/cm²
